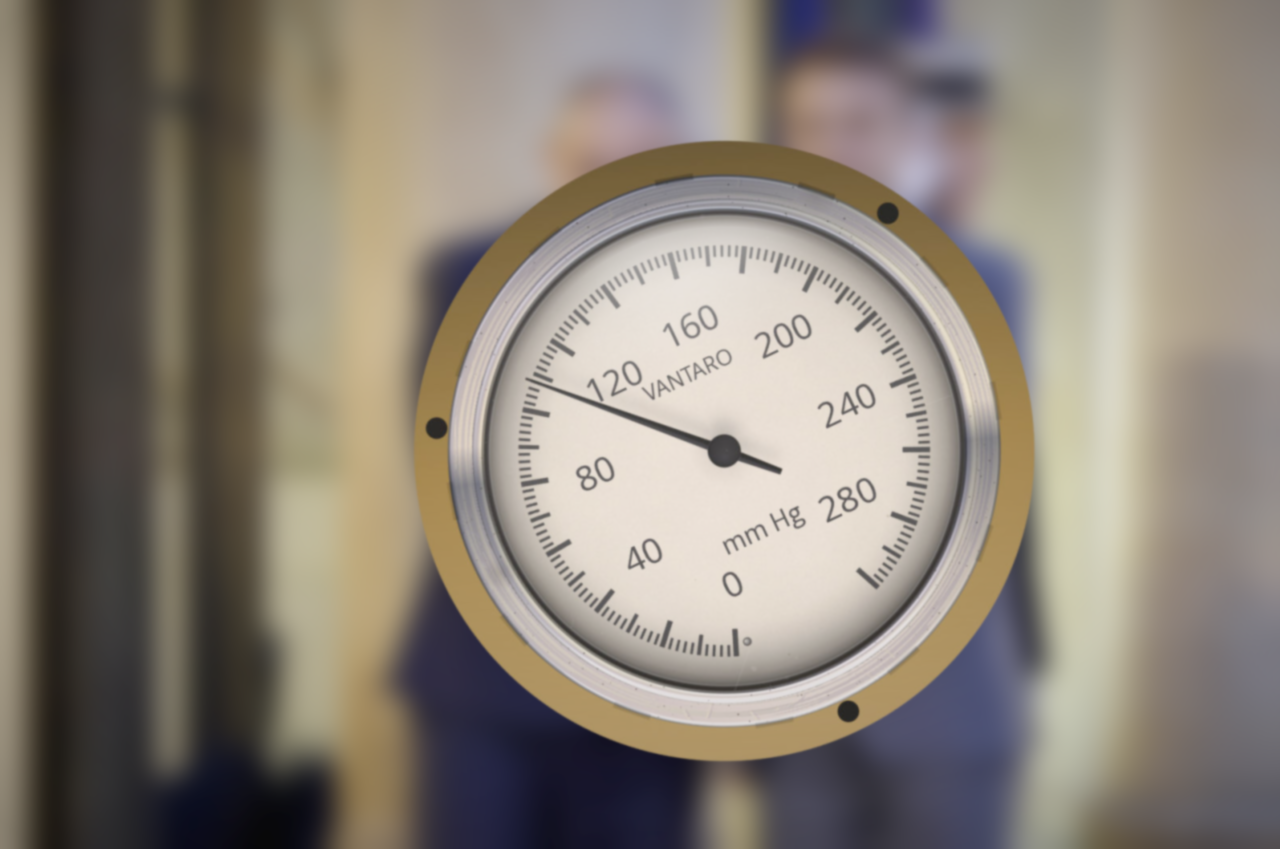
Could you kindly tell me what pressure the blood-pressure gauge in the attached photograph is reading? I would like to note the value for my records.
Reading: 108 mmHg
